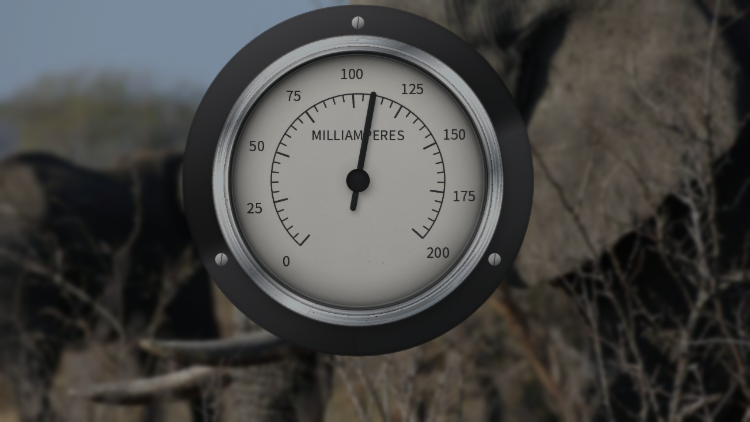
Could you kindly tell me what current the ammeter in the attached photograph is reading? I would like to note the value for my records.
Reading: 110 mA
